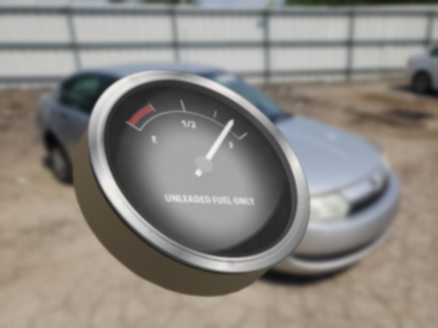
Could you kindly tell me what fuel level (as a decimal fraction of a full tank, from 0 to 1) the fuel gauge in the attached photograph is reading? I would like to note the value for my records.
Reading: 0.875
